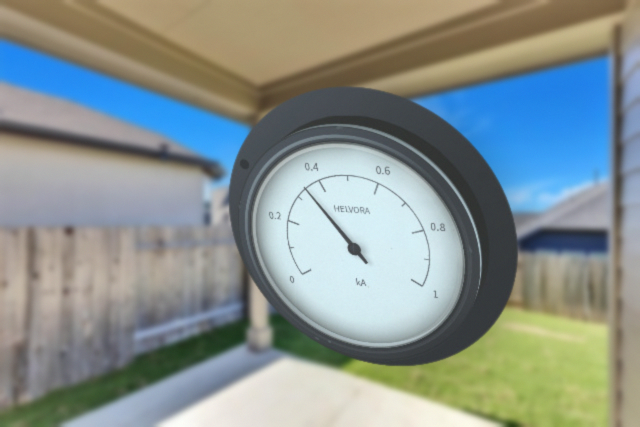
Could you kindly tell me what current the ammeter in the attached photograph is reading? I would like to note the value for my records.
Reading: 0.35 kA
